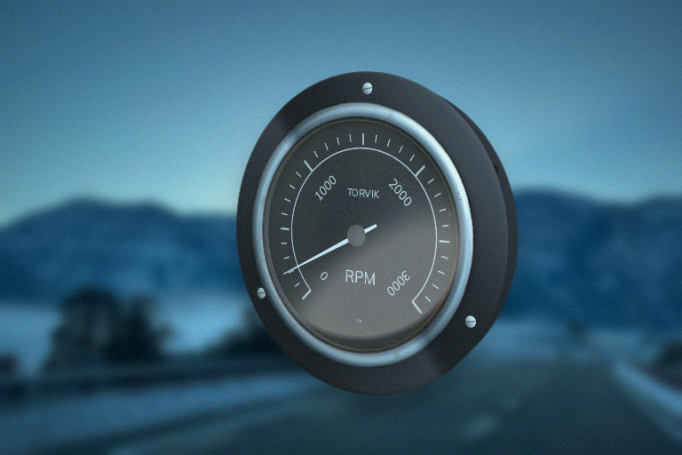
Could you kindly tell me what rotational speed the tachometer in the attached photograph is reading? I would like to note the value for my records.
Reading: 200 rpm
